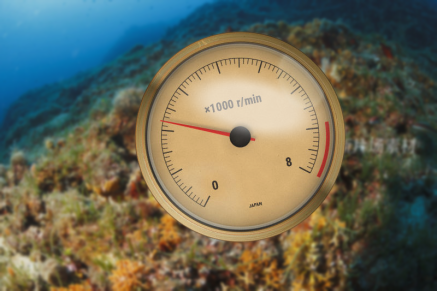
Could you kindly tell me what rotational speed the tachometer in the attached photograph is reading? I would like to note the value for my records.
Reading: 2200 rpm
